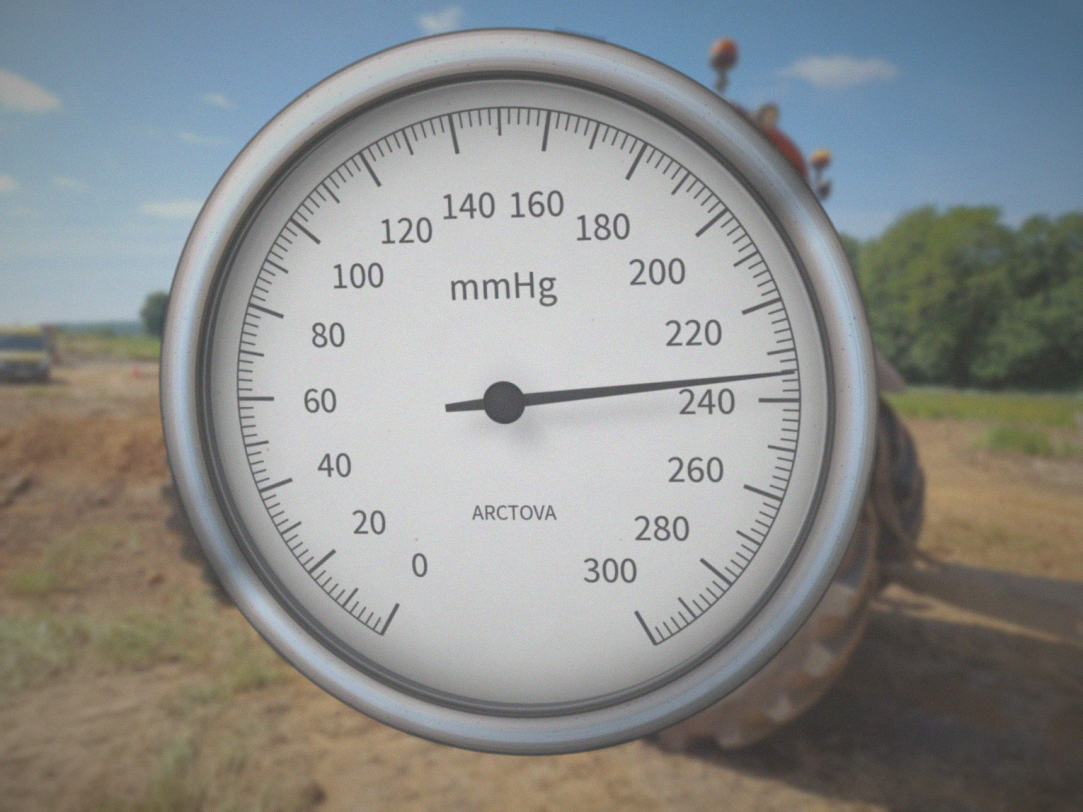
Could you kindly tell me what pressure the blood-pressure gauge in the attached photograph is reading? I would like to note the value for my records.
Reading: 234 mmHg
